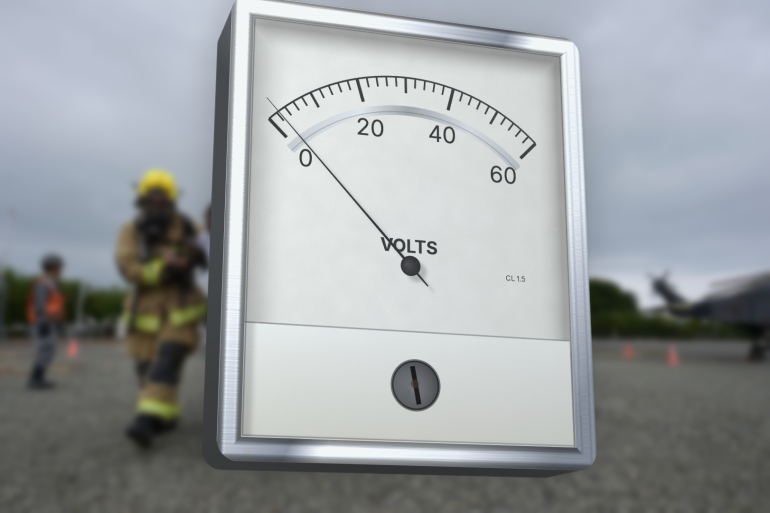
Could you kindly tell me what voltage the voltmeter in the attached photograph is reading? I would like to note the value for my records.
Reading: 2 V
